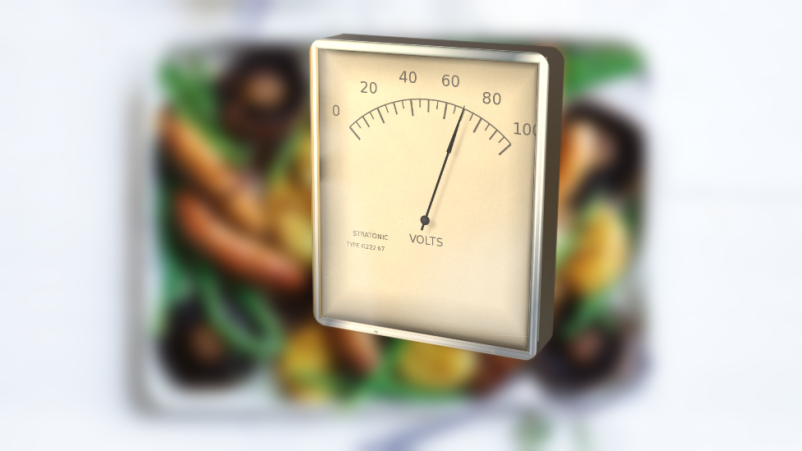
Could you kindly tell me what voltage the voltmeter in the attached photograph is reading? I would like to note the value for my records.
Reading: 70 V
